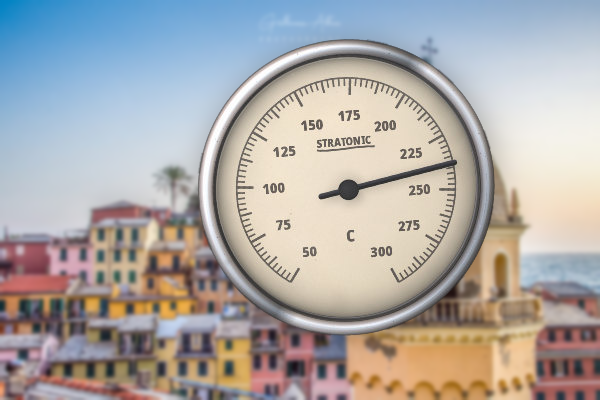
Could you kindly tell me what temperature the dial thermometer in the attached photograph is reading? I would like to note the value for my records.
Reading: 237.5 °C
